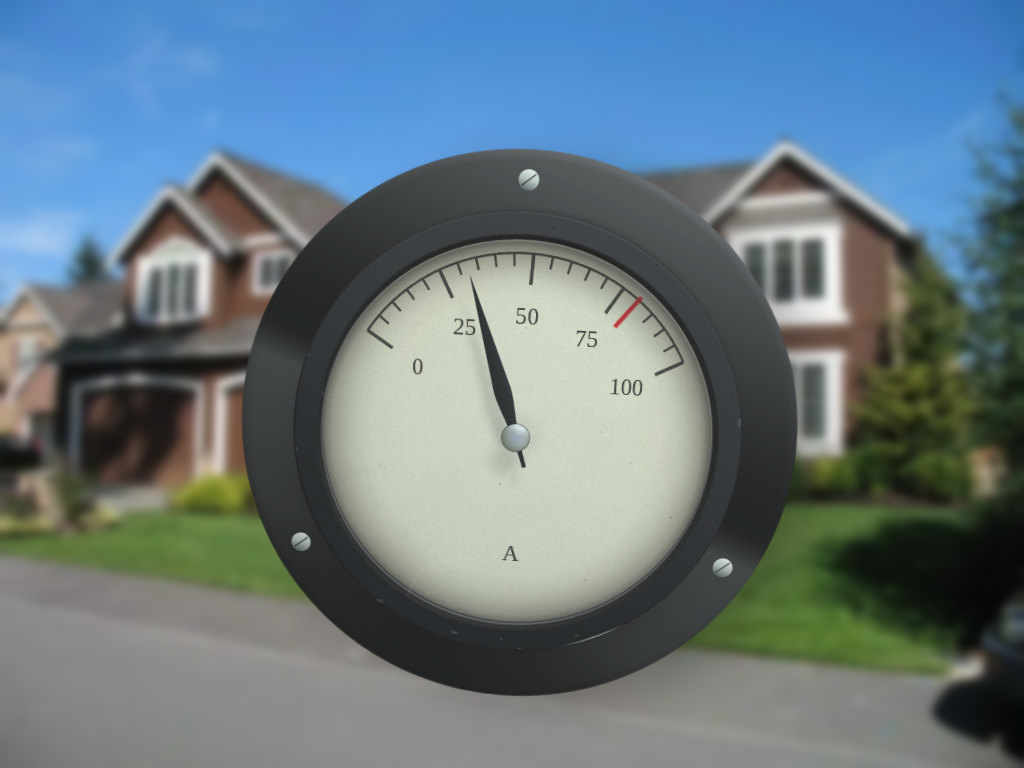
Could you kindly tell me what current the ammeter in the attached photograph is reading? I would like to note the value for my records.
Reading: 32.5 A
